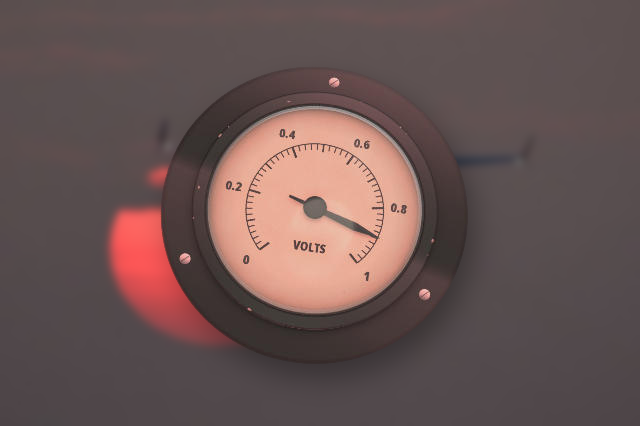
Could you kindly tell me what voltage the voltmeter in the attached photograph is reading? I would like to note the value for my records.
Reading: 0.9 V
